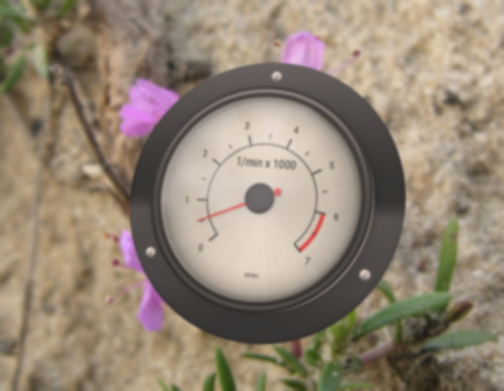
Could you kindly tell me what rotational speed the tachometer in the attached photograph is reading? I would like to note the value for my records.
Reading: 500 rpm
